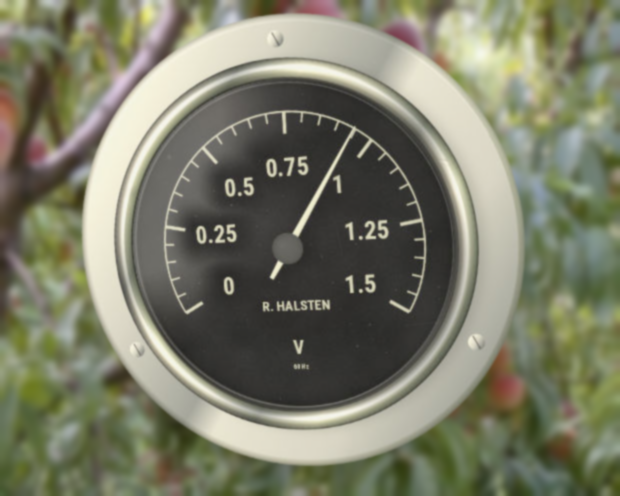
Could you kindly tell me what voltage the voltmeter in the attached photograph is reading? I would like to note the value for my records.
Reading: 0.95 V
